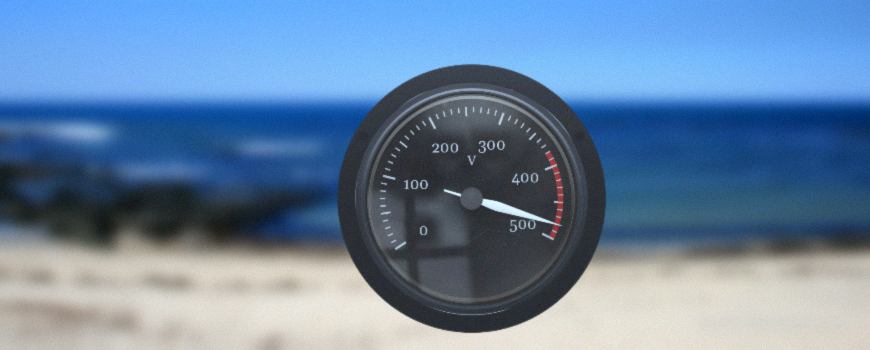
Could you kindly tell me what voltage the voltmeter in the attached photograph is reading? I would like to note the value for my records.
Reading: 480 V
